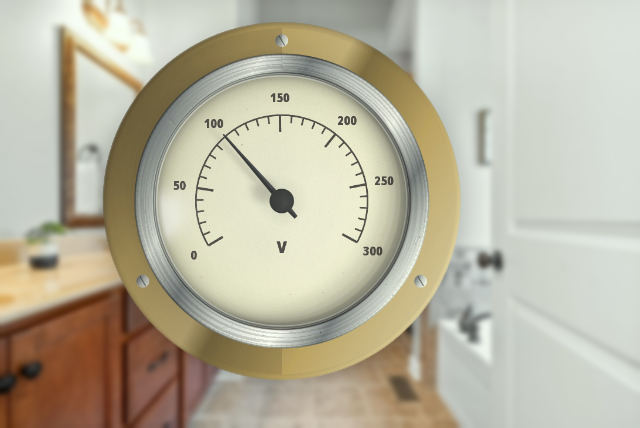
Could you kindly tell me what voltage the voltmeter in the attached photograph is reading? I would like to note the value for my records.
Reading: 100 V
